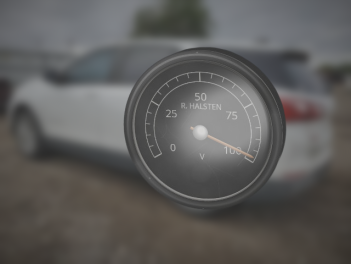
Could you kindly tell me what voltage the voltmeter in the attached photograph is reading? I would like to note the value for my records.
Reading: 97.5 V
